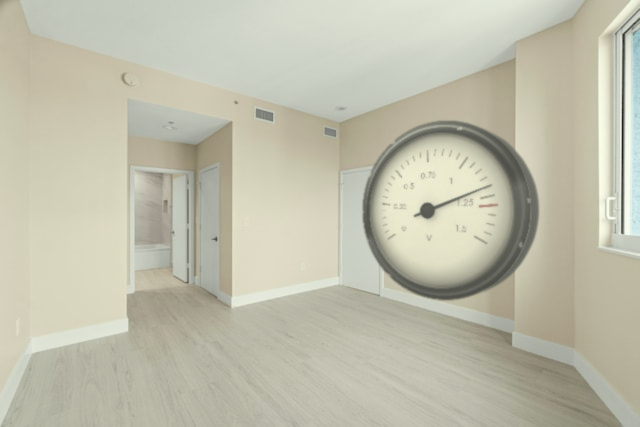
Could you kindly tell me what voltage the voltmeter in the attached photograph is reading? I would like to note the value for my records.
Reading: 1.2 V
